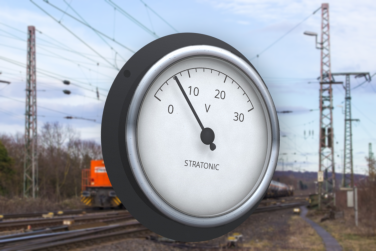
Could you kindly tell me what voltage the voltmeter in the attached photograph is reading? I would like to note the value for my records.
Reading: 6 V
